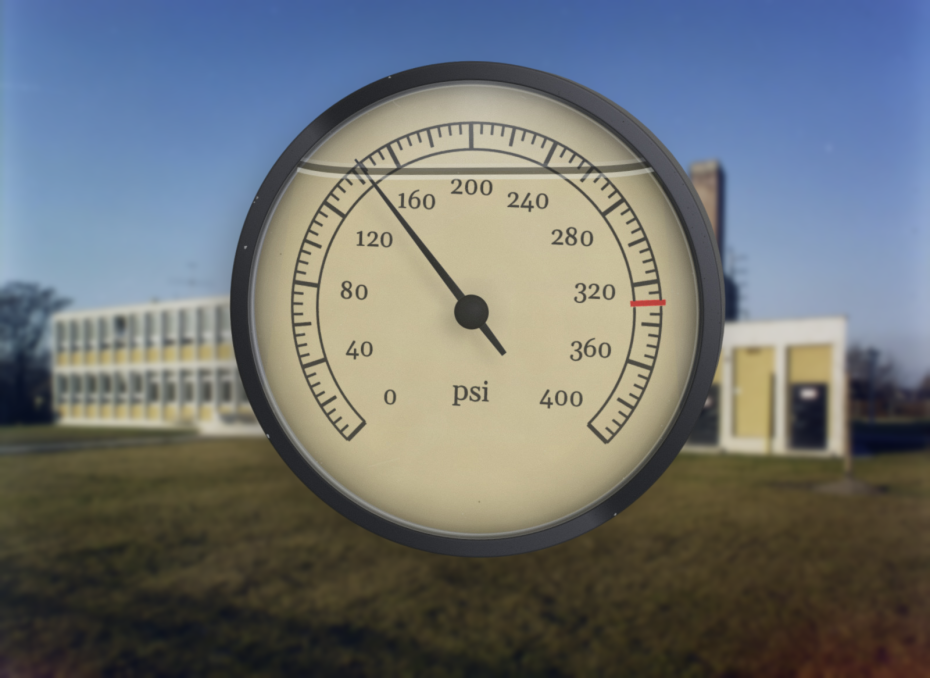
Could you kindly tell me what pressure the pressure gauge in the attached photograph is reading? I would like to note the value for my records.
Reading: 145 psi
